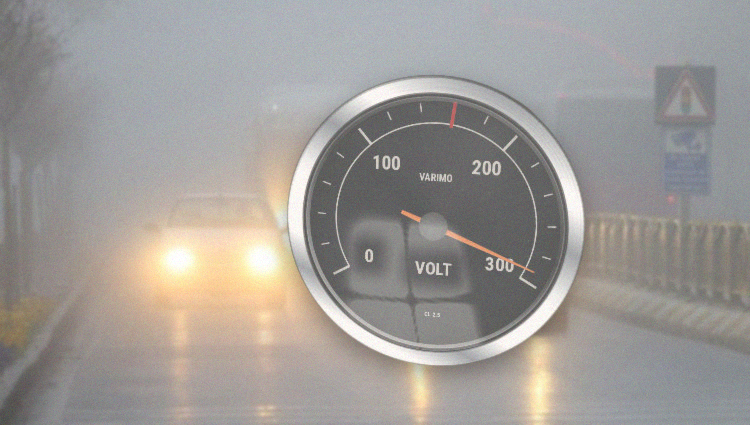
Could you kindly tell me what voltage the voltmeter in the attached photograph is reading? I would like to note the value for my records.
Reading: 290 V
